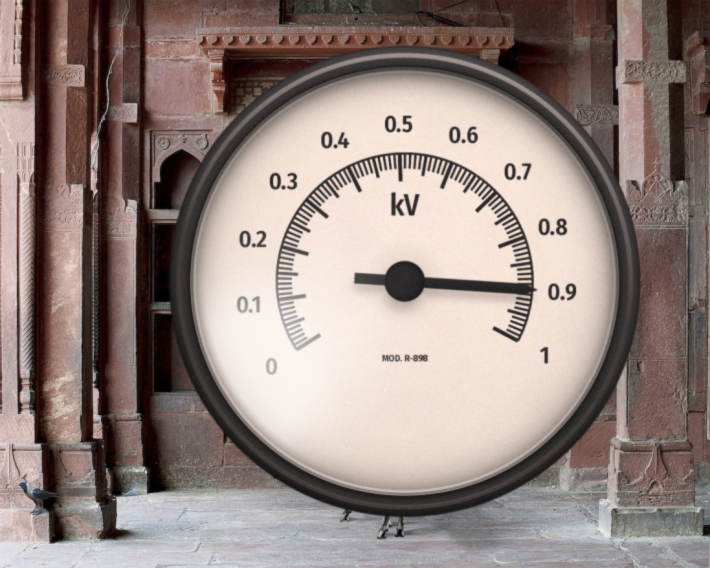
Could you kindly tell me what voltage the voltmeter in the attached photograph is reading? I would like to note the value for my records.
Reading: 0.9 kV
